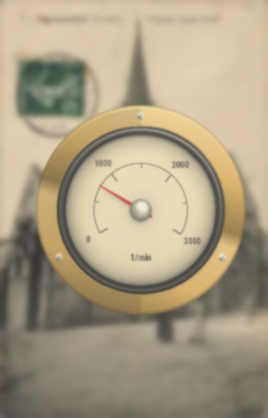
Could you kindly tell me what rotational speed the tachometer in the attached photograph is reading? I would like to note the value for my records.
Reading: 750 rpm
